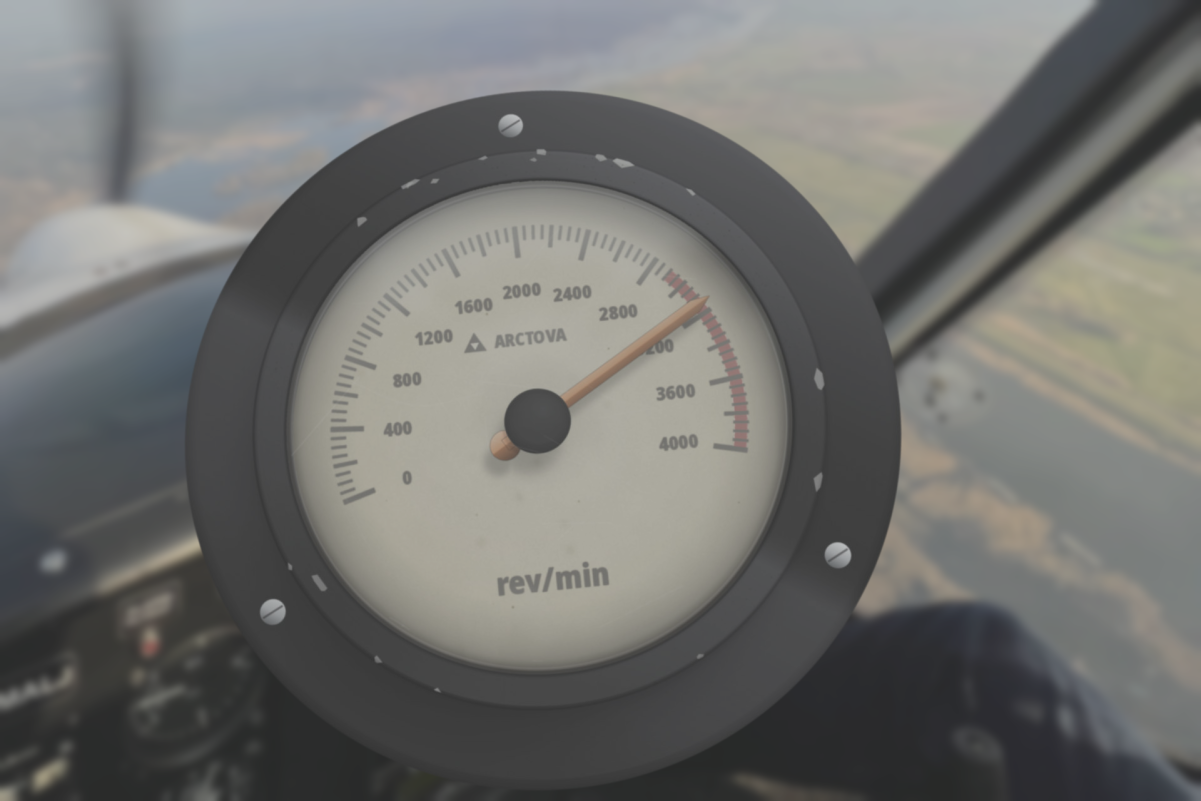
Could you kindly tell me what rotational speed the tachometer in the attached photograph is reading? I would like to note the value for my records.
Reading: 3150 rpm
